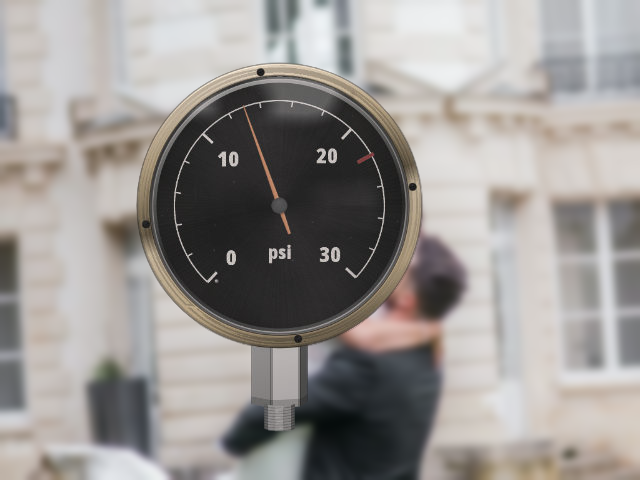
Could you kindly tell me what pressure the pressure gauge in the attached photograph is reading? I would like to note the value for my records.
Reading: 13 psi
